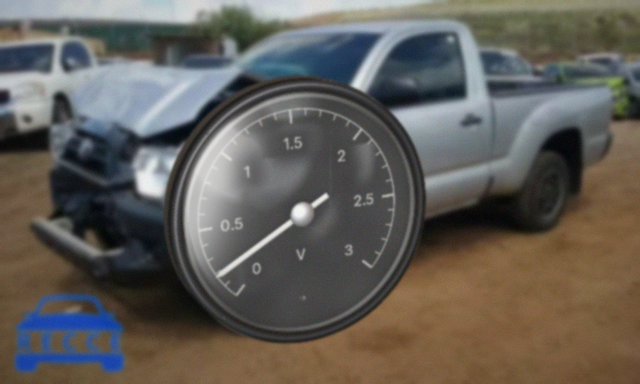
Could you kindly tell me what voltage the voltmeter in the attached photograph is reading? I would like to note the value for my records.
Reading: 0.2 V
